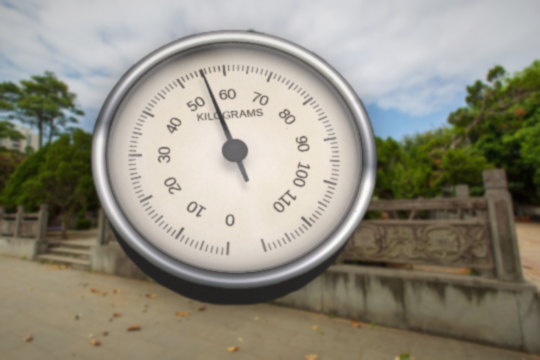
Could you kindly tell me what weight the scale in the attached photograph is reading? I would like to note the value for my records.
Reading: 55 kg
